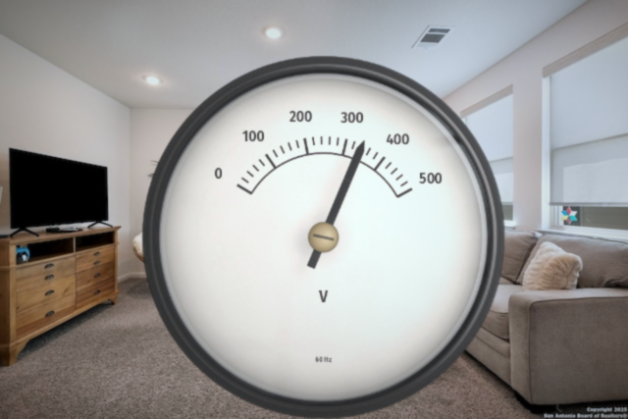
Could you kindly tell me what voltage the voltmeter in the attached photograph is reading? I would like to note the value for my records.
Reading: 340 V
